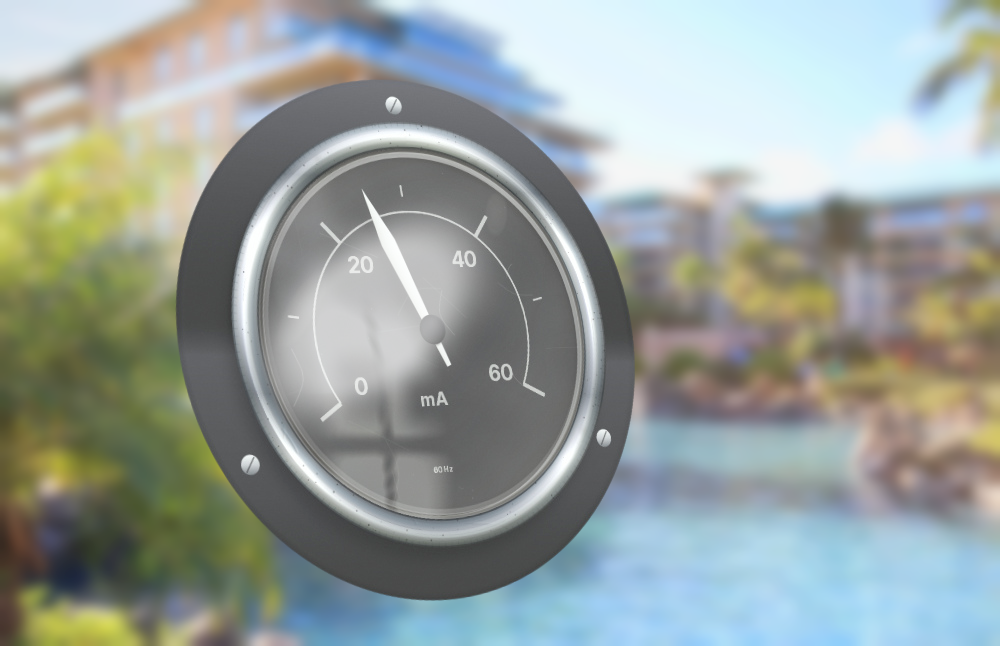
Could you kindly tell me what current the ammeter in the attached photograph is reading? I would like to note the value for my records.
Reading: 25 mA
